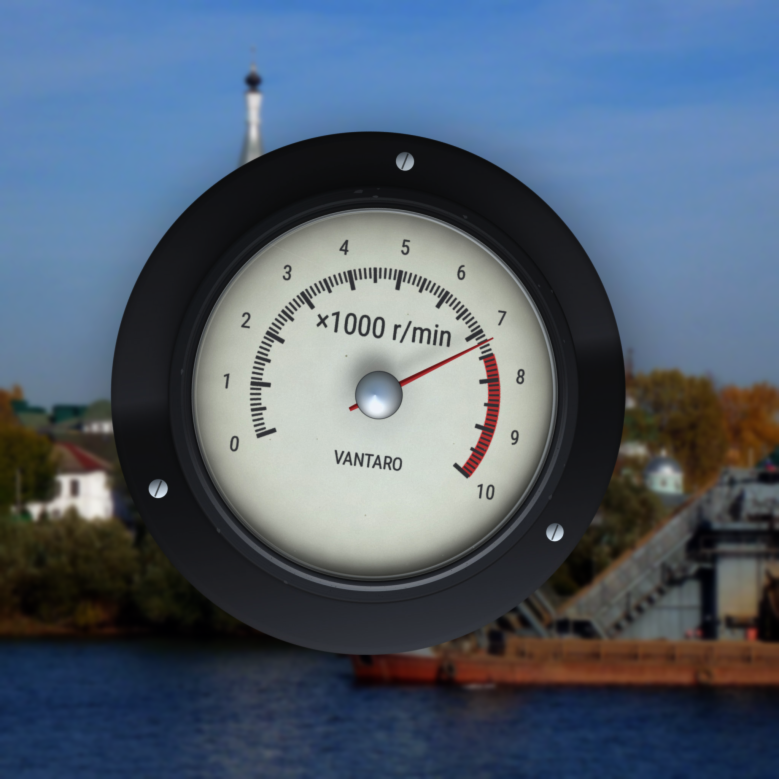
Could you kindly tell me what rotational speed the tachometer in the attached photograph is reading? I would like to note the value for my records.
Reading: 7200 rpm
